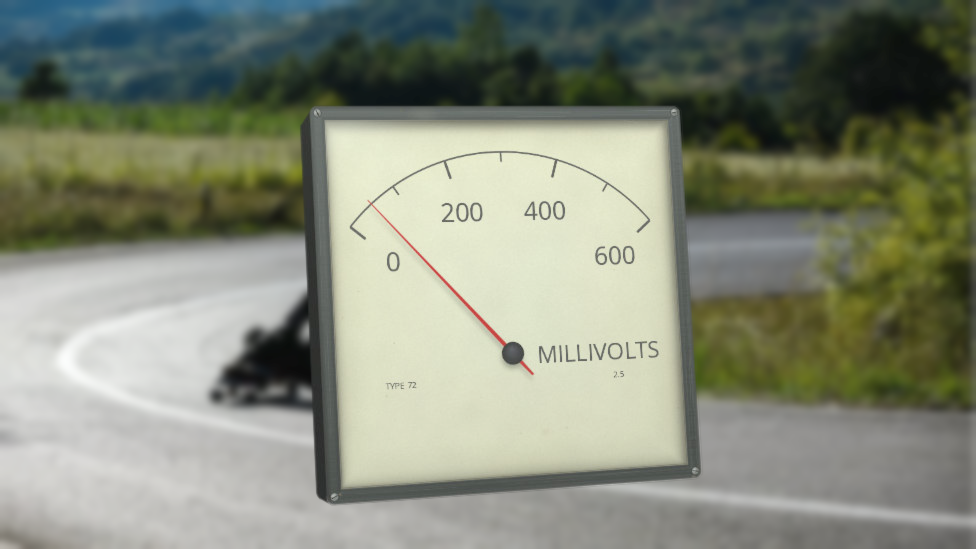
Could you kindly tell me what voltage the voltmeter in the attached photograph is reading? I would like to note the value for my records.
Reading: 50 mV
